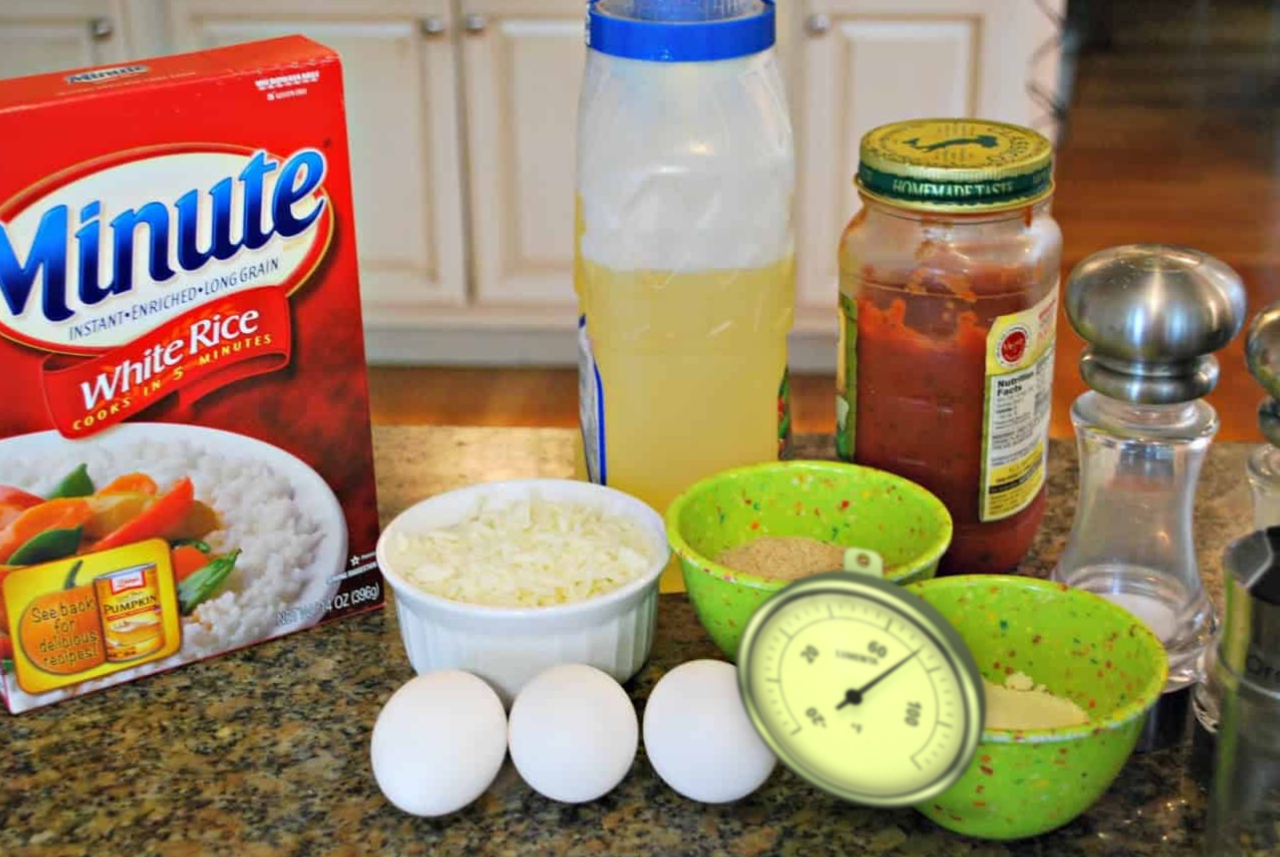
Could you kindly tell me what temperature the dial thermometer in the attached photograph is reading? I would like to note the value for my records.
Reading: 72 °F
